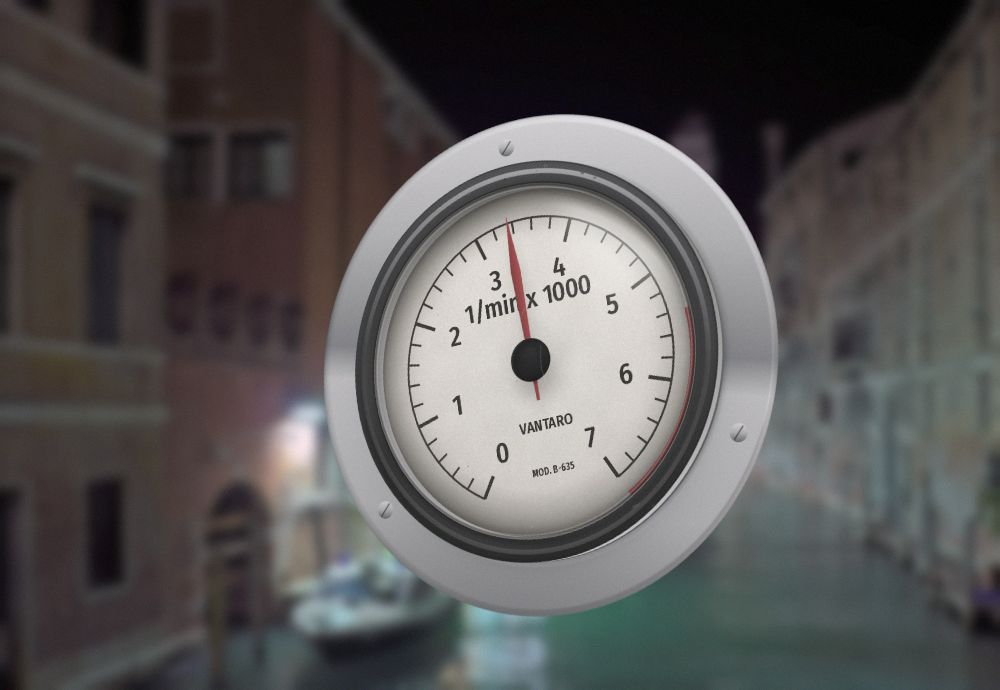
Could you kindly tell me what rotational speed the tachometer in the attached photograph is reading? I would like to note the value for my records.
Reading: 3400 rpm
